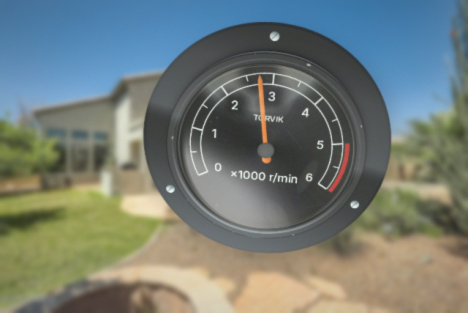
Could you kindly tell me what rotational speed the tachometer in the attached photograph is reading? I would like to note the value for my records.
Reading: 2750 rpm
